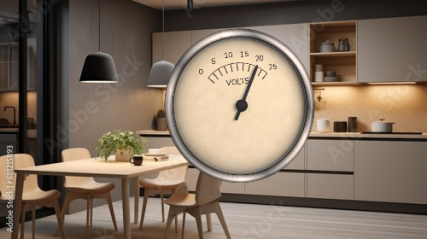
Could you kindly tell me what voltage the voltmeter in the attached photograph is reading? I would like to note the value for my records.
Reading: 20 V
